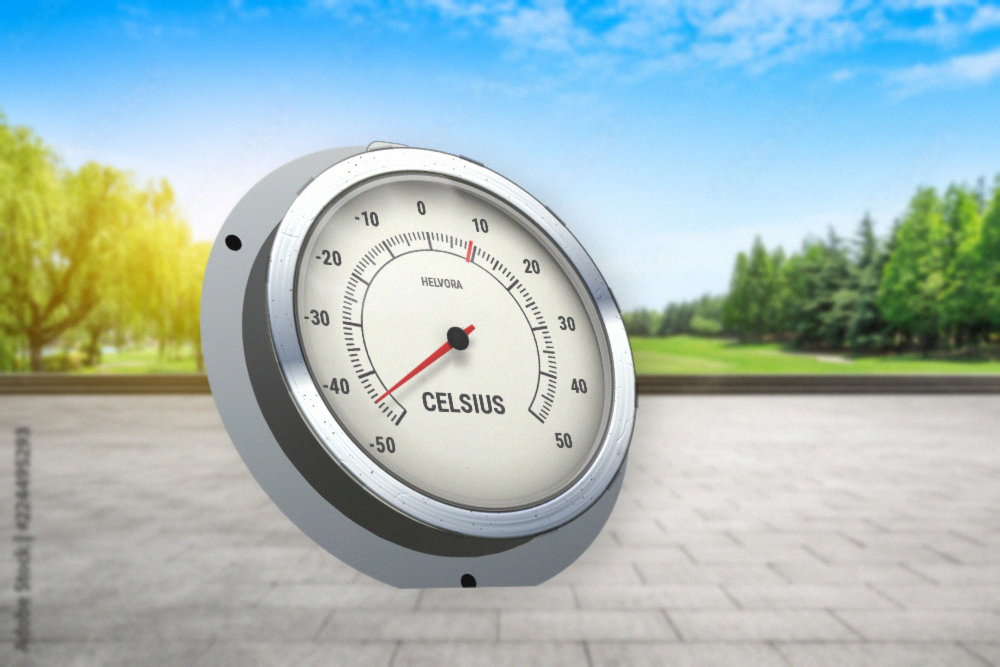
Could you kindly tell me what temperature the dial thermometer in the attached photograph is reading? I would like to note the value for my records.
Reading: -45 °C
